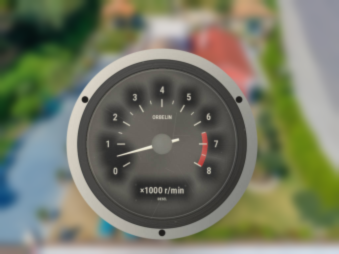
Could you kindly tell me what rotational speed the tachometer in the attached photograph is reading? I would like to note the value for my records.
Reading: 500 rpm
